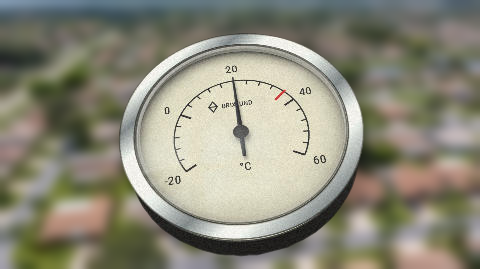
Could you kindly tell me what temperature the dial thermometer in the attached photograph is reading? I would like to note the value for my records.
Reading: 20 °C
